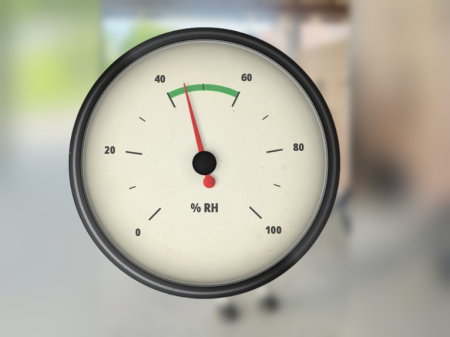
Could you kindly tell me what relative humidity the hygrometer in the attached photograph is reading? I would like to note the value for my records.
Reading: 45 %
